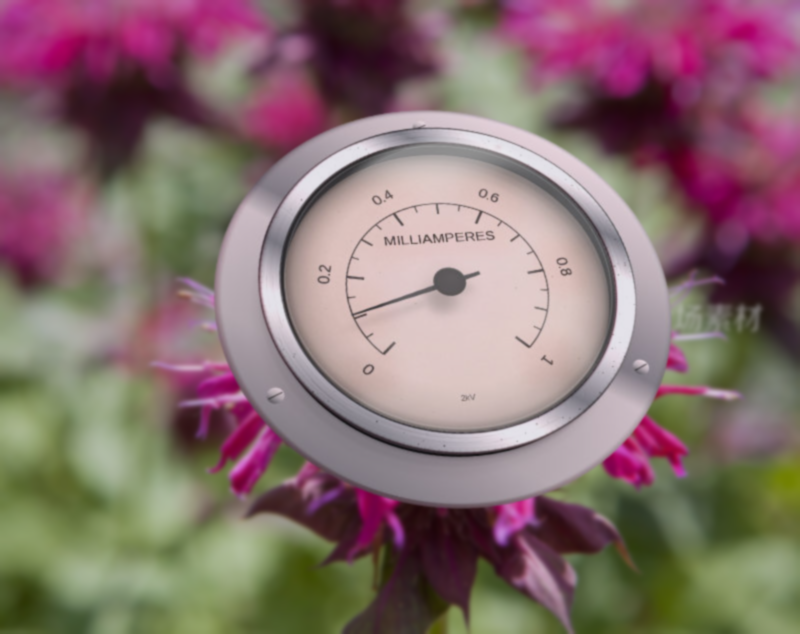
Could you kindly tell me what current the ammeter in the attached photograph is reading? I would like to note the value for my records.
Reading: 0.1 mA
